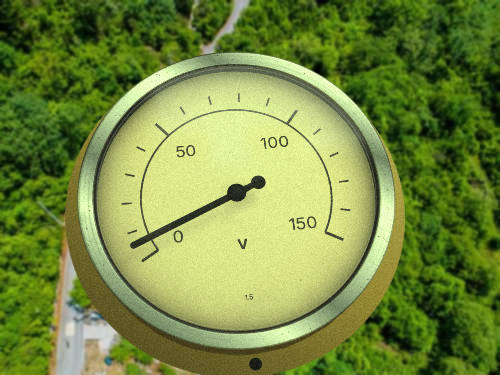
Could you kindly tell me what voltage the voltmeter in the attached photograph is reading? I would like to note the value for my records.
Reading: 5 V
